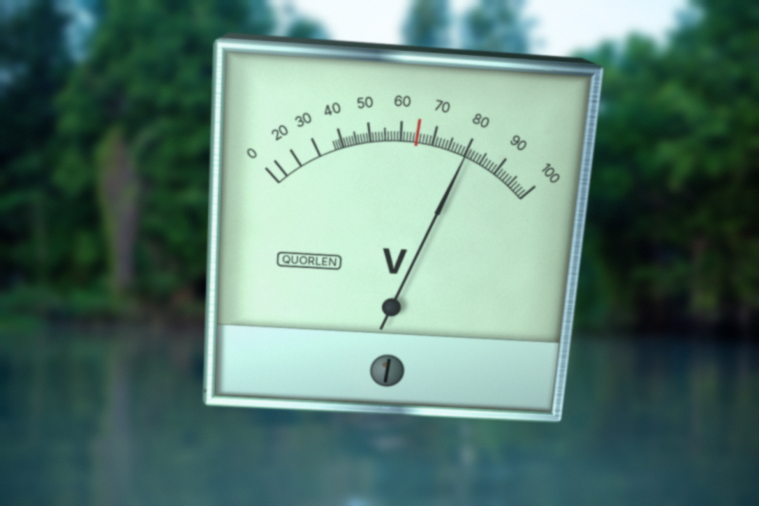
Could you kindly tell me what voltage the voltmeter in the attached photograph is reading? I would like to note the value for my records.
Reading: 80 V
